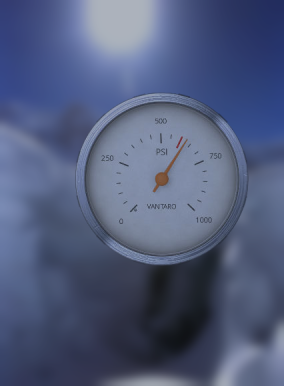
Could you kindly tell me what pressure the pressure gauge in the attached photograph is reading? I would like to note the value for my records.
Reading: 625 psi
